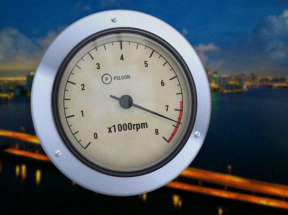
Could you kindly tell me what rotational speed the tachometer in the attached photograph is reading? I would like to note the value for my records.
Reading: 7375 rpm
